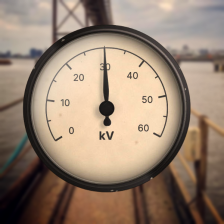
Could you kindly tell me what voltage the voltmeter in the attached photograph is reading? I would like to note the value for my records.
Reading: 30 kV
